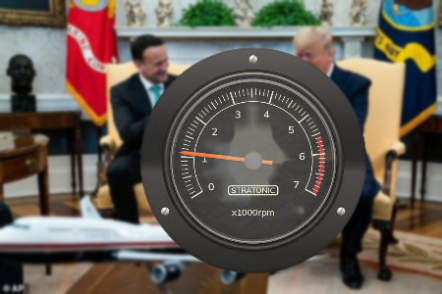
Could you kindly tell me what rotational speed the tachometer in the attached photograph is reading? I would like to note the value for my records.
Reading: 1100 rpm
